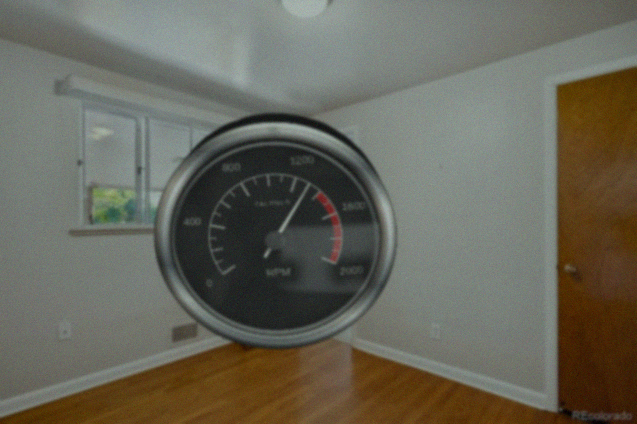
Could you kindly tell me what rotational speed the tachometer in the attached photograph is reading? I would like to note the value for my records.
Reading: 1300 rpm
